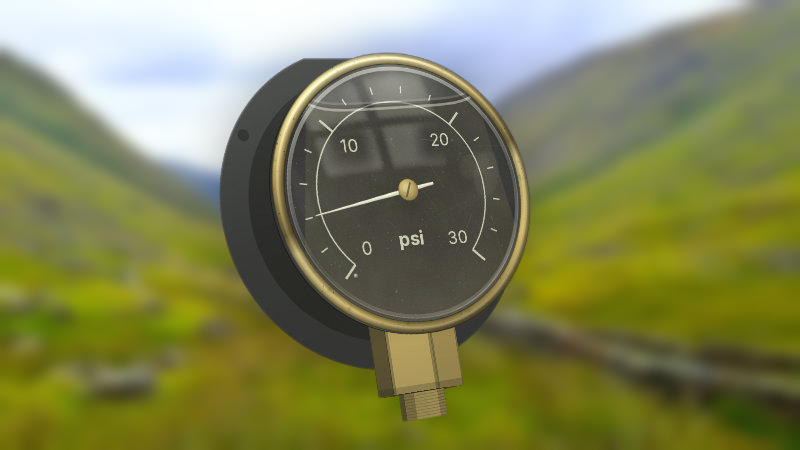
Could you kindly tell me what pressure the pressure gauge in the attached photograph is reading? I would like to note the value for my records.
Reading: 4 psi
